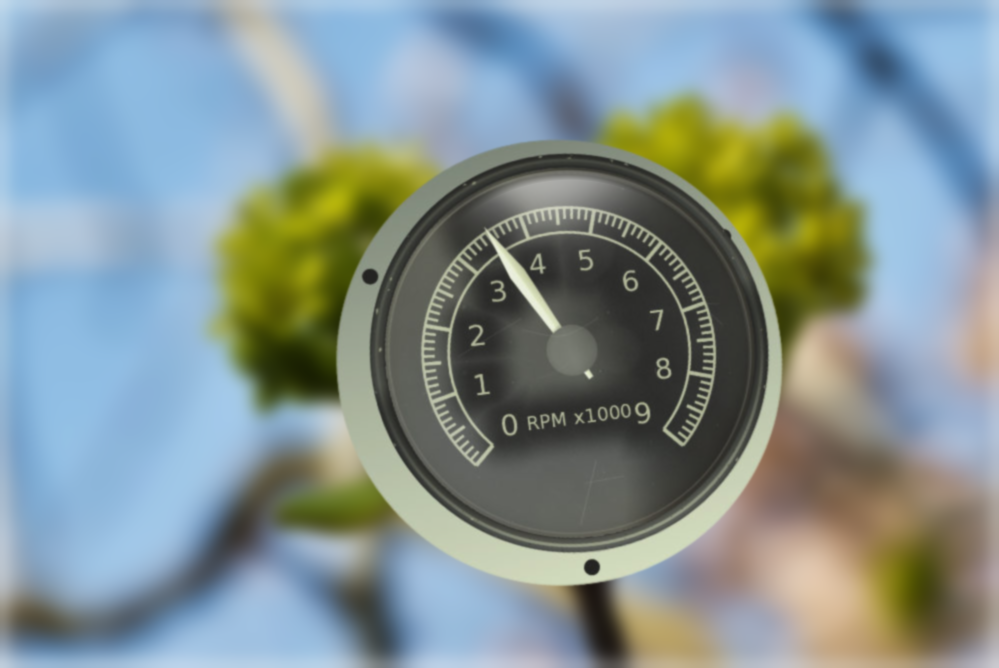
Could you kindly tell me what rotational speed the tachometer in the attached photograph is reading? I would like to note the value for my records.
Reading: 3500 rpm
